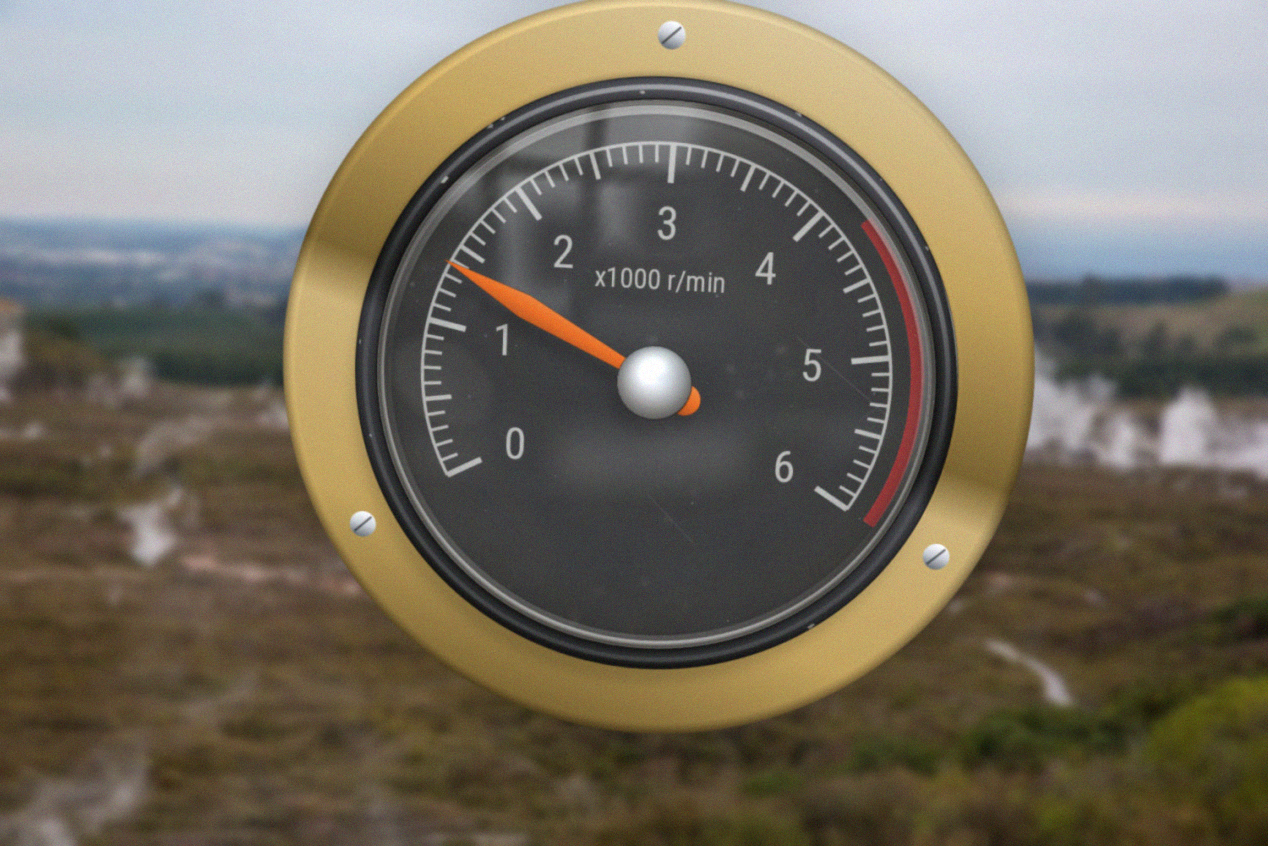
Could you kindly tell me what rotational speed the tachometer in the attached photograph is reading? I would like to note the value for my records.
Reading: 1400 rpm
